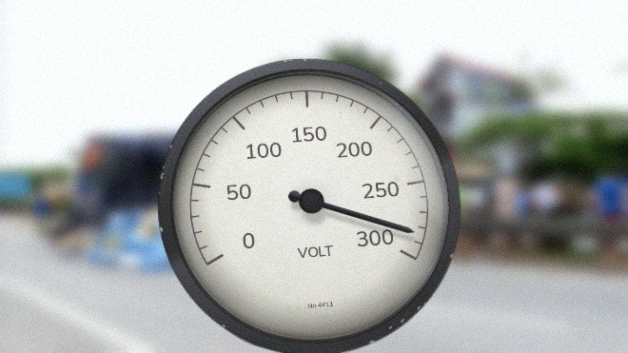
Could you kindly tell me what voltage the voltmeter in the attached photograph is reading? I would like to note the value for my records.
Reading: 285 V
